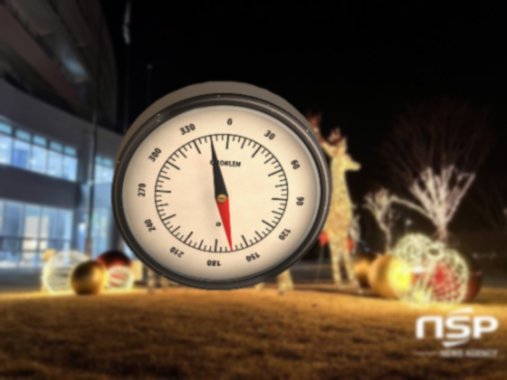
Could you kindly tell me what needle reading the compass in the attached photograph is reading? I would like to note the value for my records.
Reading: 165 °
